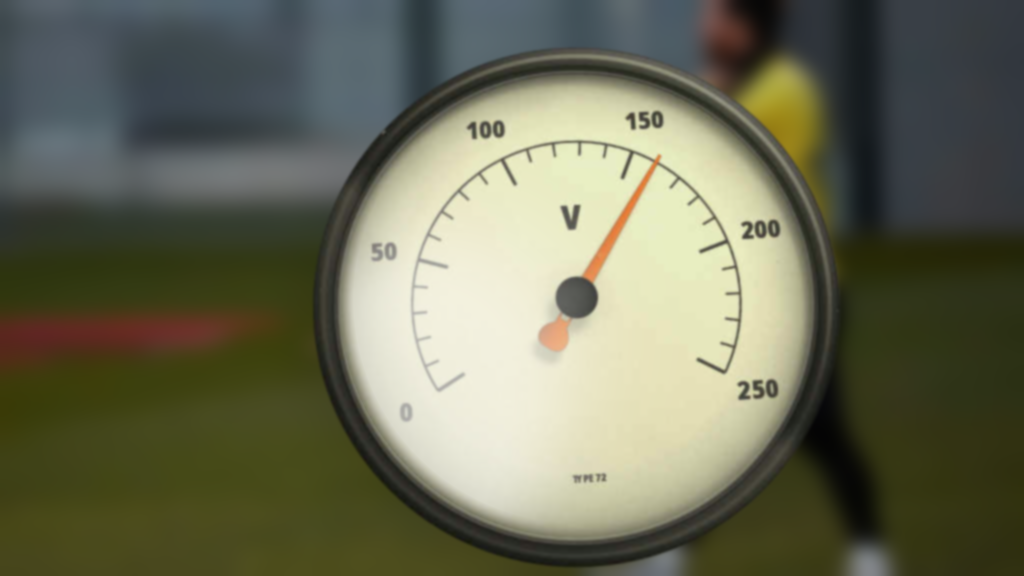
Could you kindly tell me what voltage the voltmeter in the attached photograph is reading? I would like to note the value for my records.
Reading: 160 V
